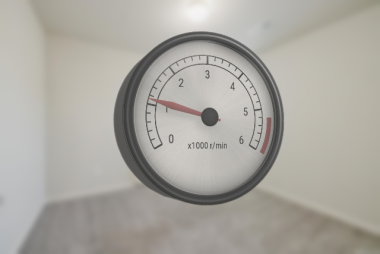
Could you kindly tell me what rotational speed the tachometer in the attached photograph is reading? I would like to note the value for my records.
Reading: 1100 rpm
